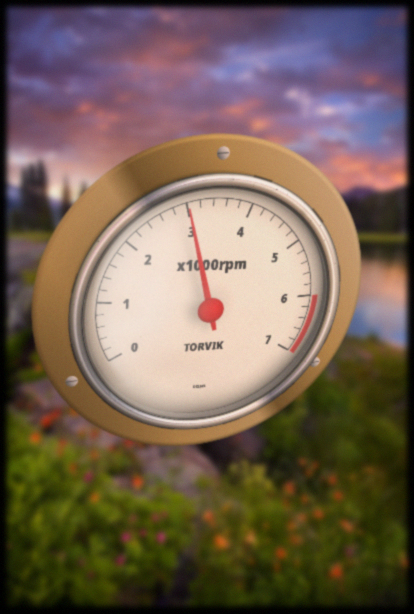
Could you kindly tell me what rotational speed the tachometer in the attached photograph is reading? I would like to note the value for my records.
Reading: 3000 rpm
